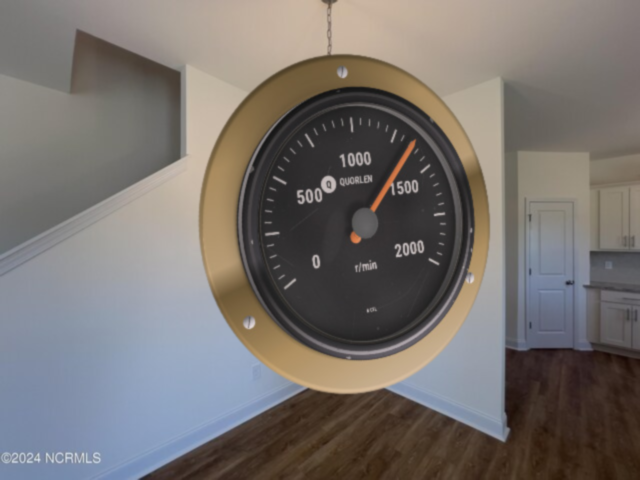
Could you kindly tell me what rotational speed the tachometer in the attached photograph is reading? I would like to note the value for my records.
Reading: 1350 rpm
